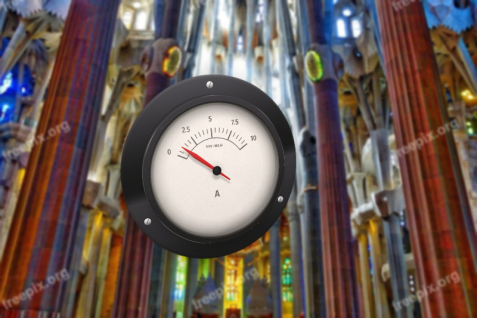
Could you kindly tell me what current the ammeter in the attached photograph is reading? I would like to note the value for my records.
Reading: 1 A
